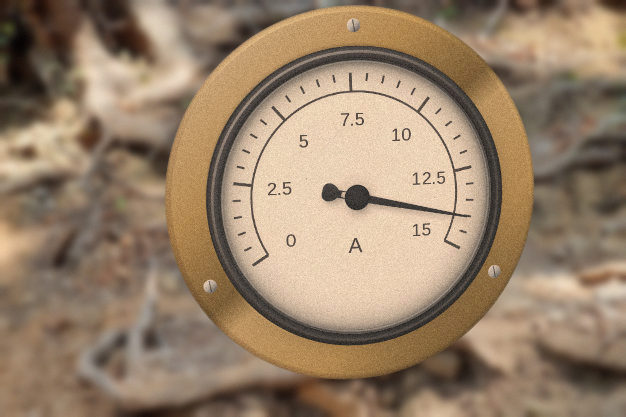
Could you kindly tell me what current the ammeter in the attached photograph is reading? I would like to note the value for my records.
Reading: 14 A
